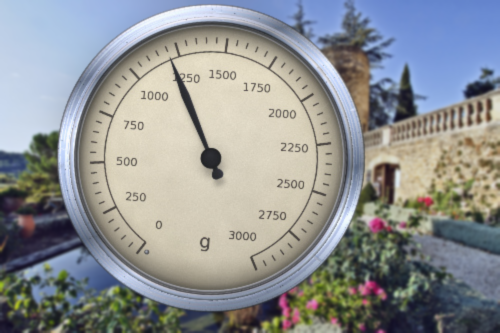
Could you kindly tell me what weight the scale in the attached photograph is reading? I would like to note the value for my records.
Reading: 1200 g
